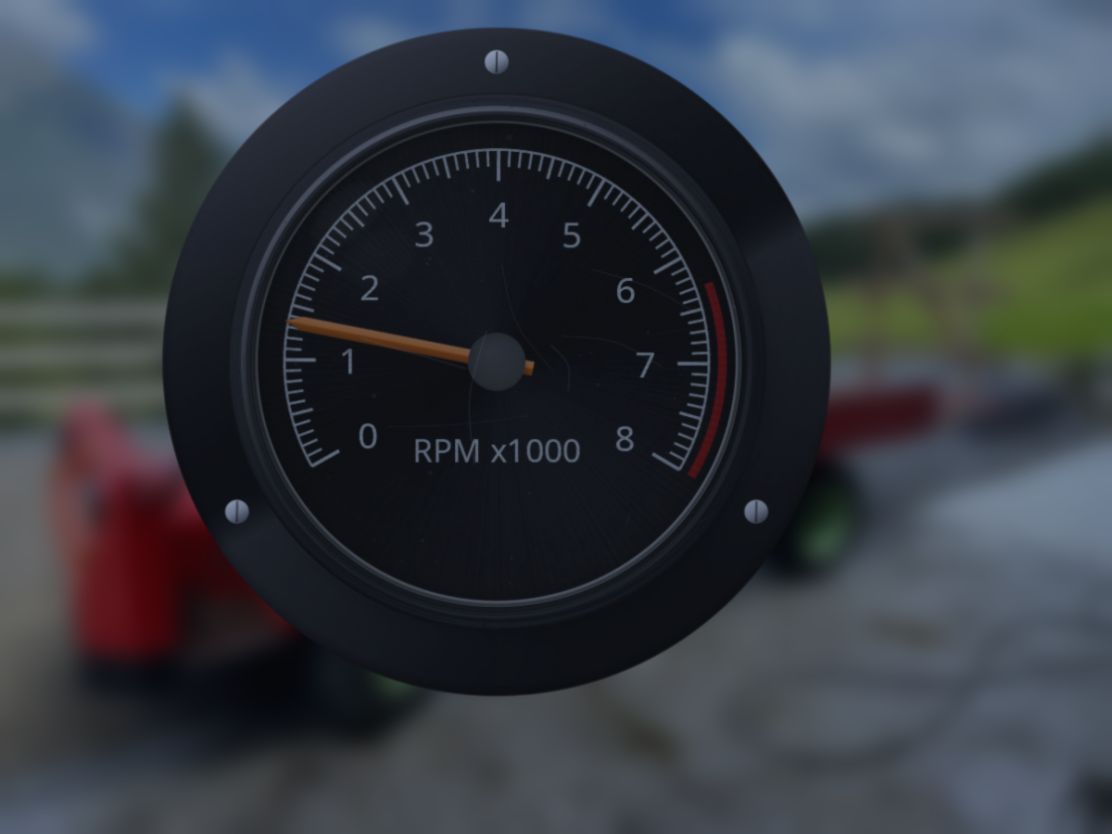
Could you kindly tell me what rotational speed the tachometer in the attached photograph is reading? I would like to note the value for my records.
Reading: 1350 rpm
